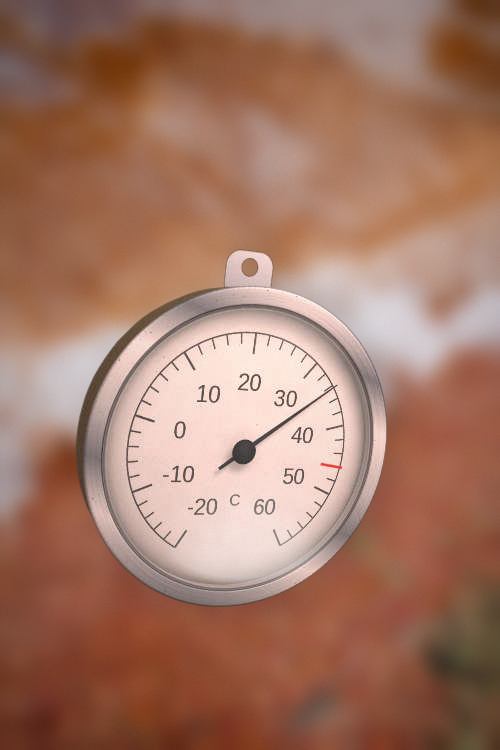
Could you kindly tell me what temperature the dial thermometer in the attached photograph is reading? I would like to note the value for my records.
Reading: 34 °C
